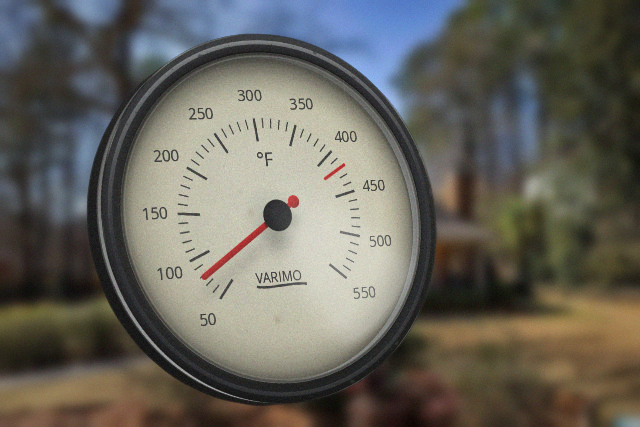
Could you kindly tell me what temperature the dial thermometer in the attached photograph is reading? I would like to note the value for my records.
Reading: 80 °F
